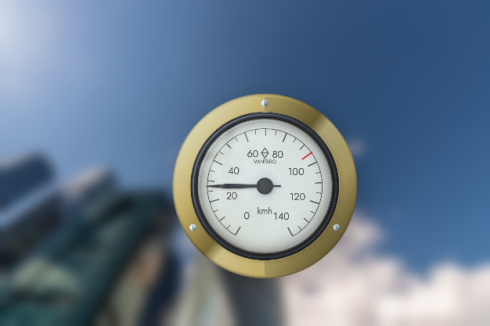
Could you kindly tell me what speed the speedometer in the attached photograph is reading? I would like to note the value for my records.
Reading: 27.5 km/h
